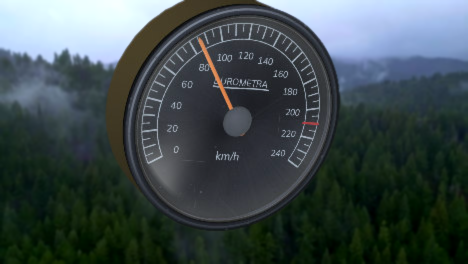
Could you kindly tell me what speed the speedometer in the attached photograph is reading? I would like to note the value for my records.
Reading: 85 km/h
